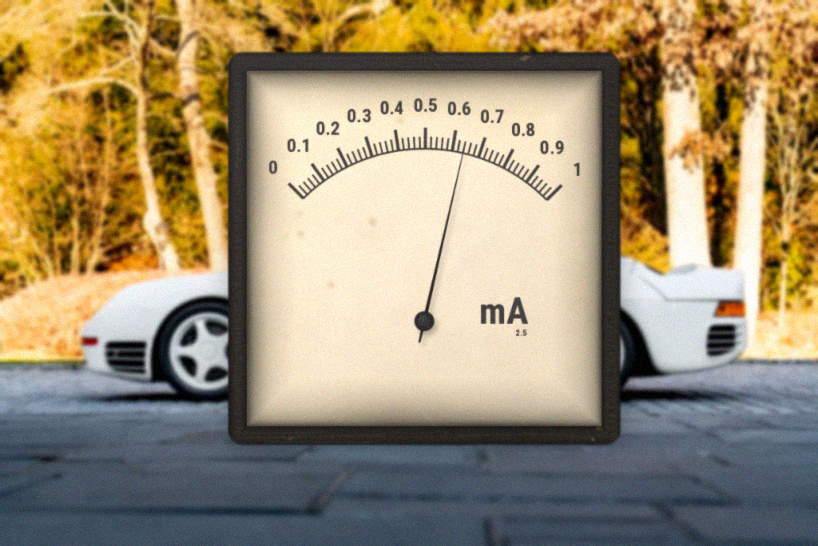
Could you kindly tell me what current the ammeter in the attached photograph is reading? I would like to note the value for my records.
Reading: 0.64 mA
